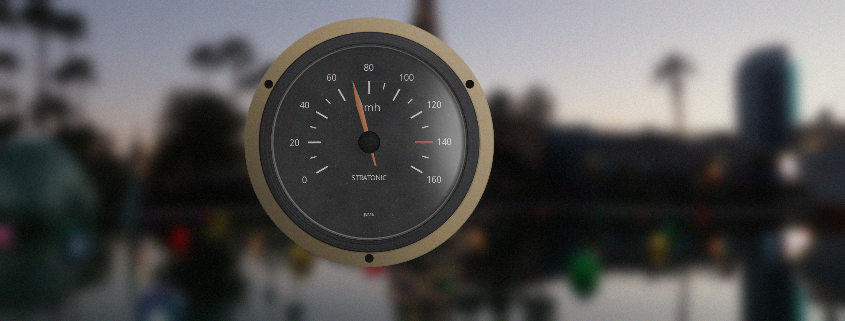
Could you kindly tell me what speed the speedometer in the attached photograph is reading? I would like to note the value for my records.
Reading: 70 km/h
